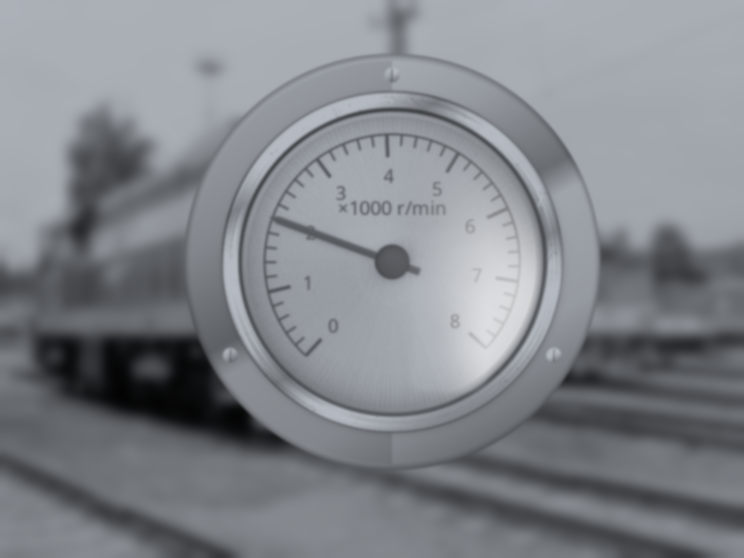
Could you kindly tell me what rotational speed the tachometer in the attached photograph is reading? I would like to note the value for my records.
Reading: 2000 rpm
